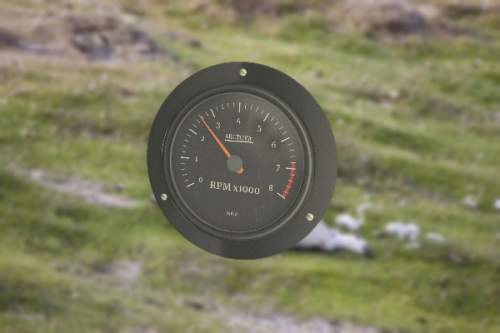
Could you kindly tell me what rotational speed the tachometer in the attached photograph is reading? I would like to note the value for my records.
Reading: 2600 rpm
